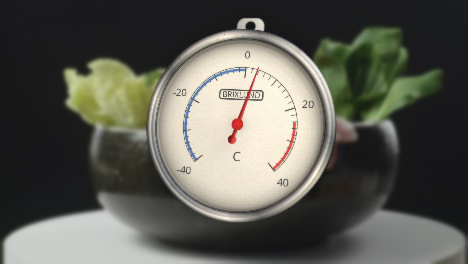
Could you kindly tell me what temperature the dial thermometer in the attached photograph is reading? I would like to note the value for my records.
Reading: 4 °C
